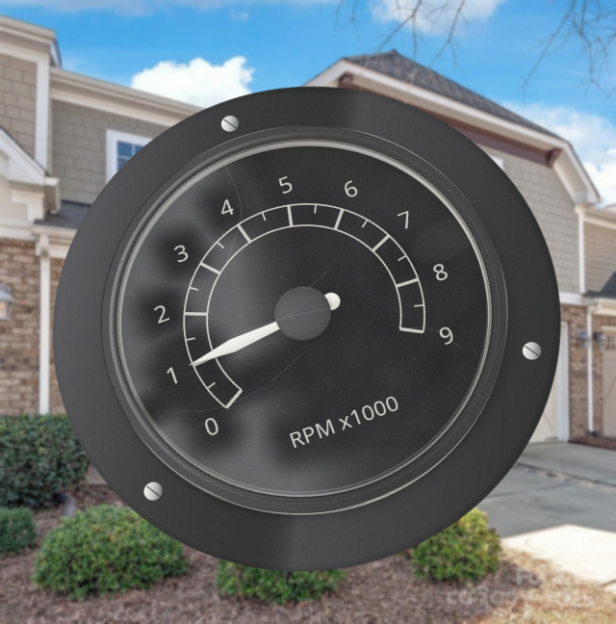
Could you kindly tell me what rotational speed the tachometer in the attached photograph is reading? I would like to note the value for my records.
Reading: 1000 rpm
